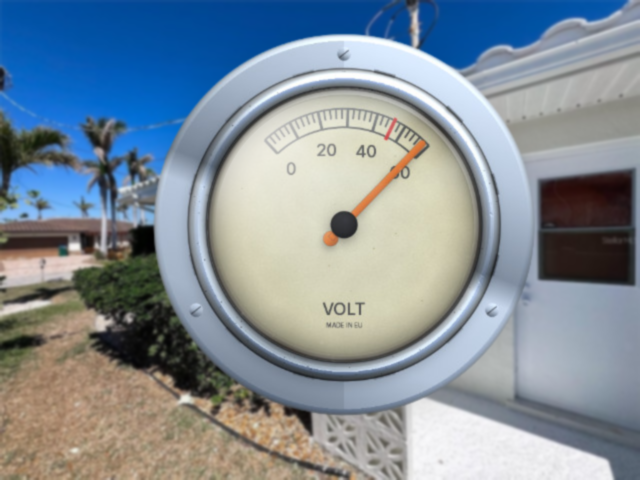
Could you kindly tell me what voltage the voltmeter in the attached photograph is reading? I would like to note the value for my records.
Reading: 58 V
